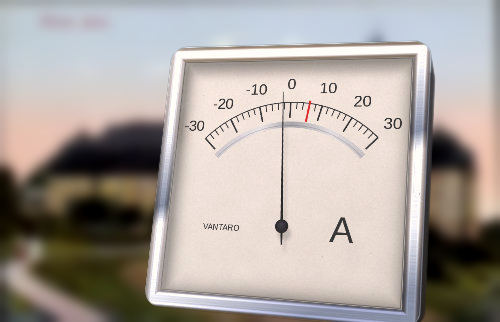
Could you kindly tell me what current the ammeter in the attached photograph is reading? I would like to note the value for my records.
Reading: -2 A
